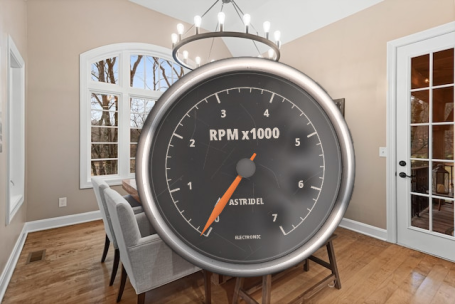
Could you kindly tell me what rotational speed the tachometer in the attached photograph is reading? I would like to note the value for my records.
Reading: 100 rpm
